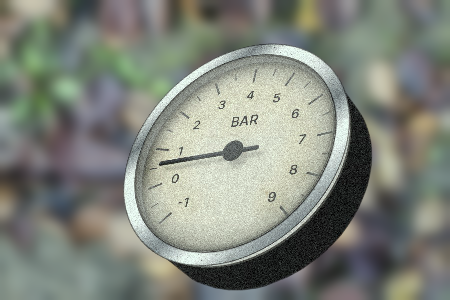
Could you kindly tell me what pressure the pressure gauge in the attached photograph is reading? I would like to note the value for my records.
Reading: 0.5 bar
